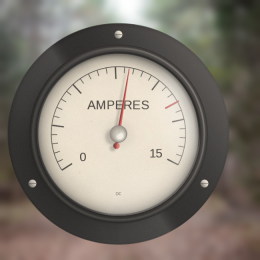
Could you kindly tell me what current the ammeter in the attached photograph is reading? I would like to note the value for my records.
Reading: 8.25 A
